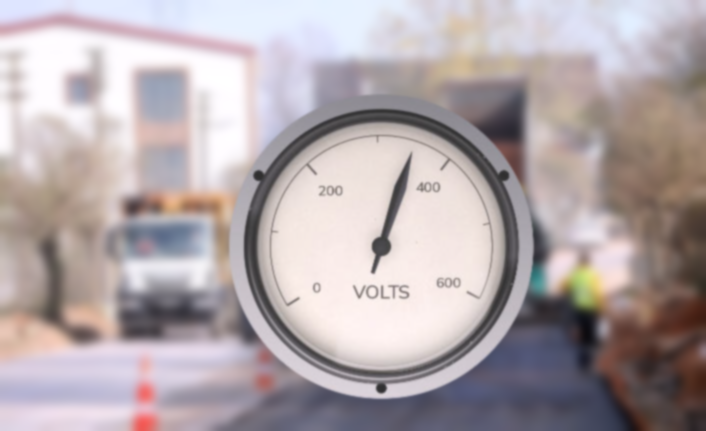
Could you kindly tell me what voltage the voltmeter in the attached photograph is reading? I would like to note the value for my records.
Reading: 350 V
